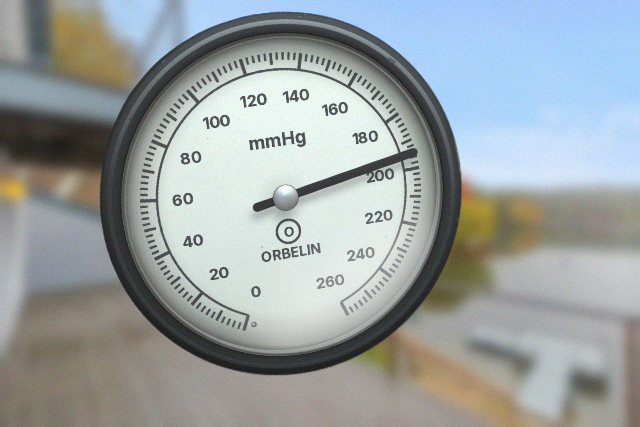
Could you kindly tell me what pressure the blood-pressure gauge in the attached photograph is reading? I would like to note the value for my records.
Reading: 194 mmHg
